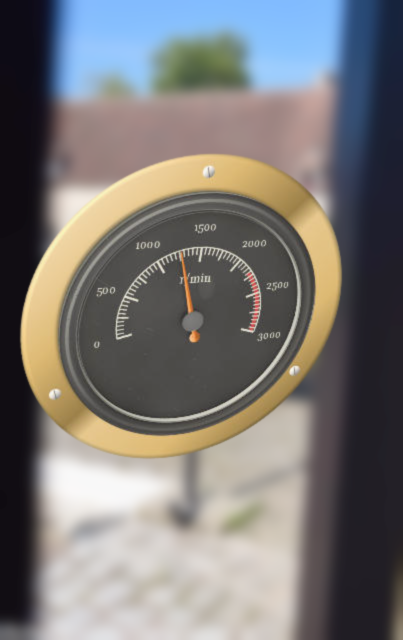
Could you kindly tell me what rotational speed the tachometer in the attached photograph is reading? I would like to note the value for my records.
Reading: 1250 rpm
